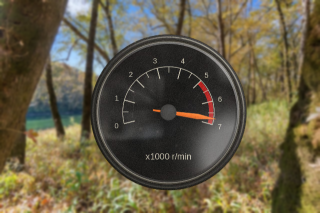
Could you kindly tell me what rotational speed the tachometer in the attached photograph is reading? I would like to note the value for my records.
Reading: 6750 rpm
